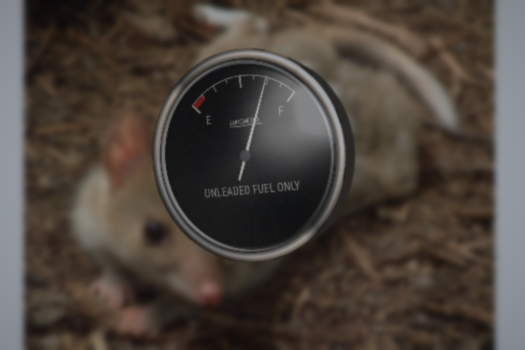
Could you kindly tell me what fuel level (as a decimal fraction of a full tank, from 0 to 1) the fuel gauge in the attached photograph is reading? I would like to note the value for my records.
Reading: 0.75
